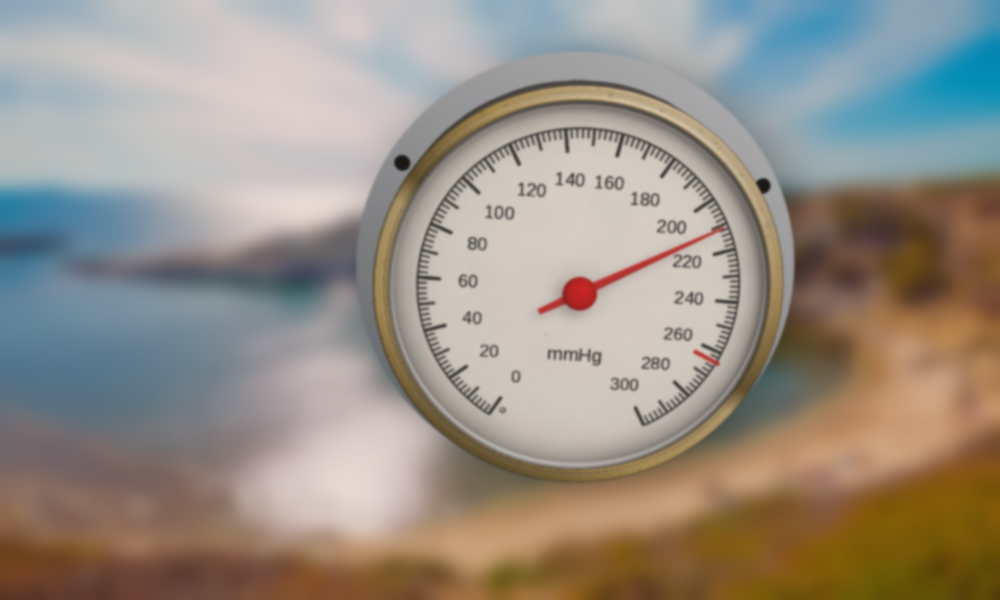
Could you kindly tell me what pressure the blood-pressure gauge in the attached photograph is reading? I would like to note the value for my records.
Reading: 210 mmHg
